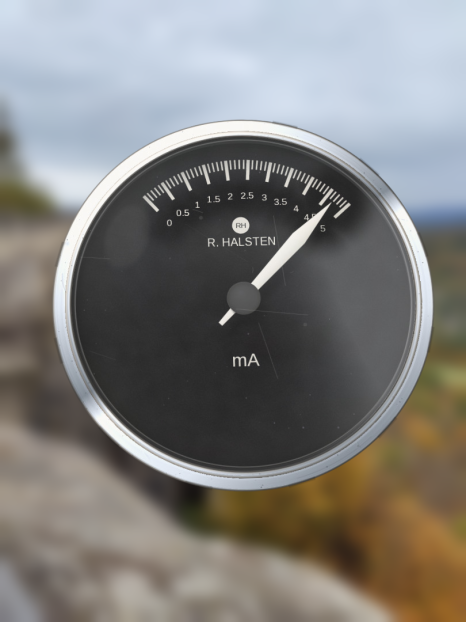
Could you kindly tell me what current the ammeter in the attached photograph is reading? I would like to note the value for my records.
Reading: 4.7 mA
